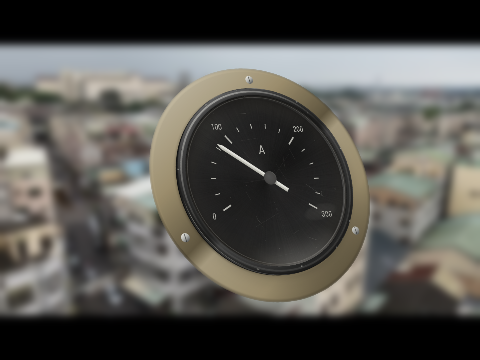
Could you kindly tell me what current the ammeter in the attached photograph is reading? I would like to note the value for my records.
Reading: 80 A
